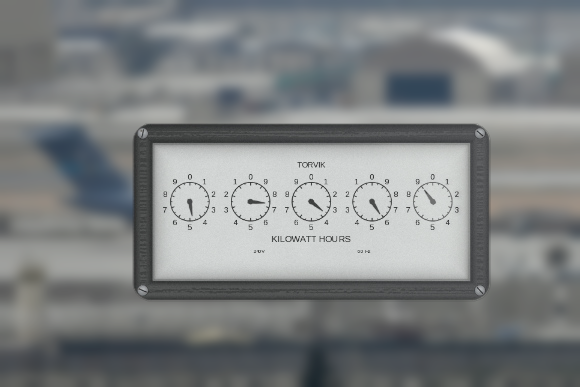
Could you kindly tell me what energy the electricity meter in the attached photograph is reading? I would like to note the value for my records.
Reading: 47359 kWh
